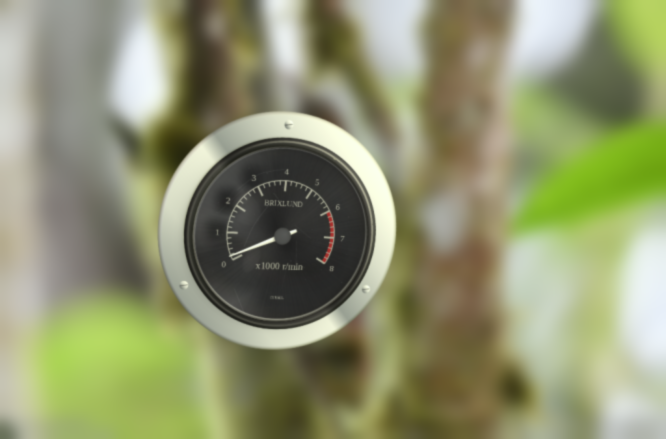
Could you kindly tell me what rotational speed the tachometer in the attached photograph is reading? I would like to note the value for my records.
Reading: 200 rpm
